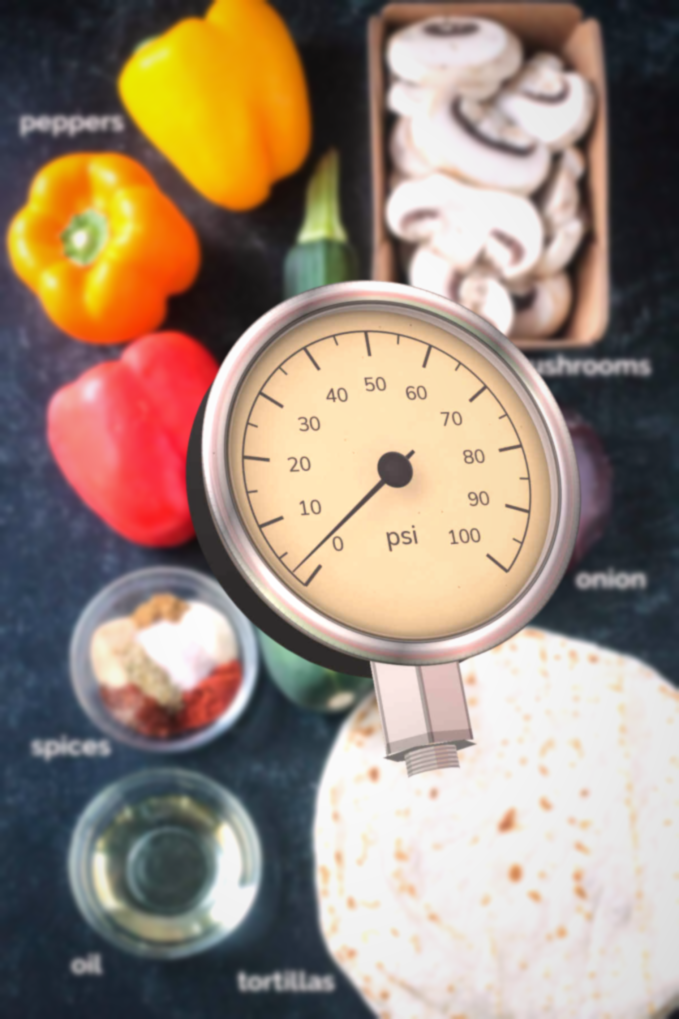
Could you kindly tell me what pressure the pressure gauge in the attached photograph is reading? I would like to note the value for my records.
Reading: 2.5 psi
